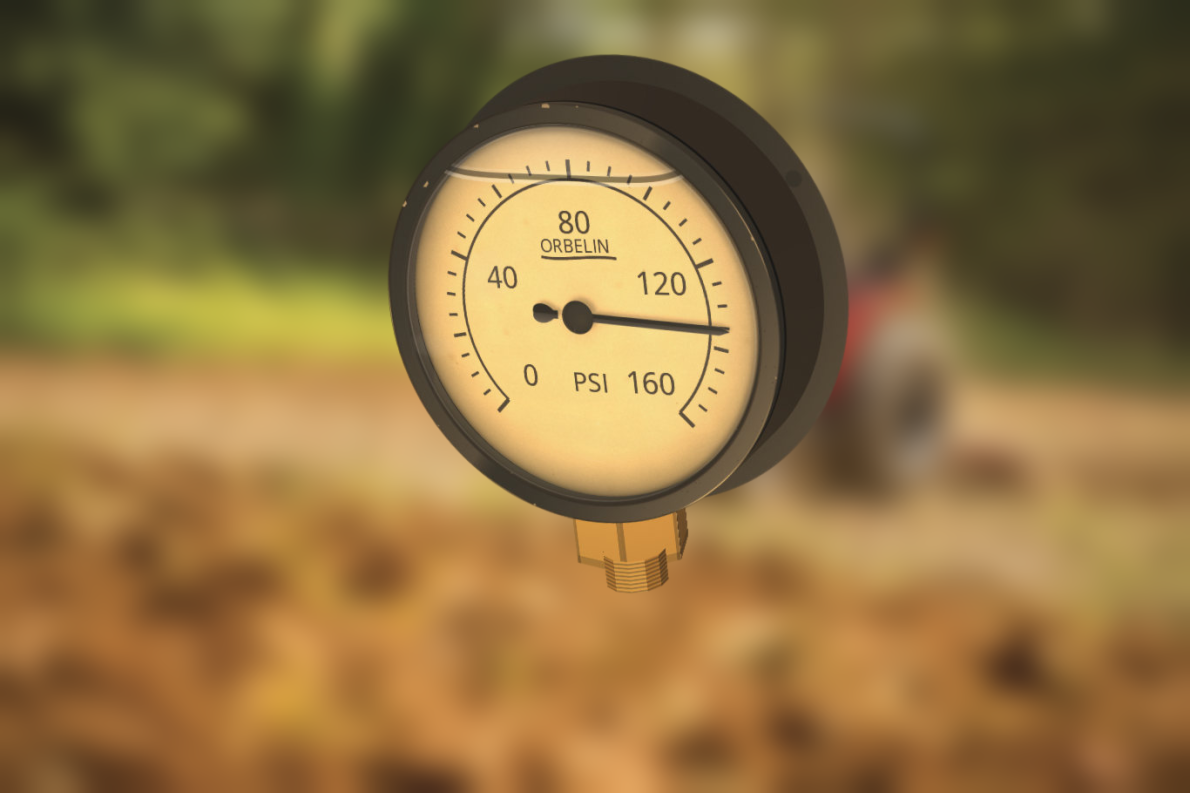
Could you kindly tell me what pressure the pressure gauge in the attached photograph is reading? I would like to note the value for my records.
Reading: 135 psi
